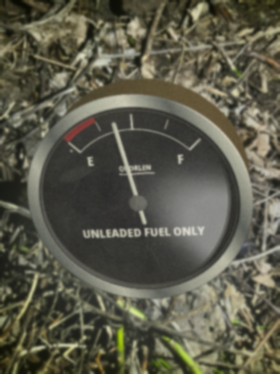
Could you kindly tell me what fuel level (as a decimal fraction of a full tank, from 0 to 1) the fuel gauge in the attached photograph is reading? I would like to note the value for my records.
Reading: 0.375
